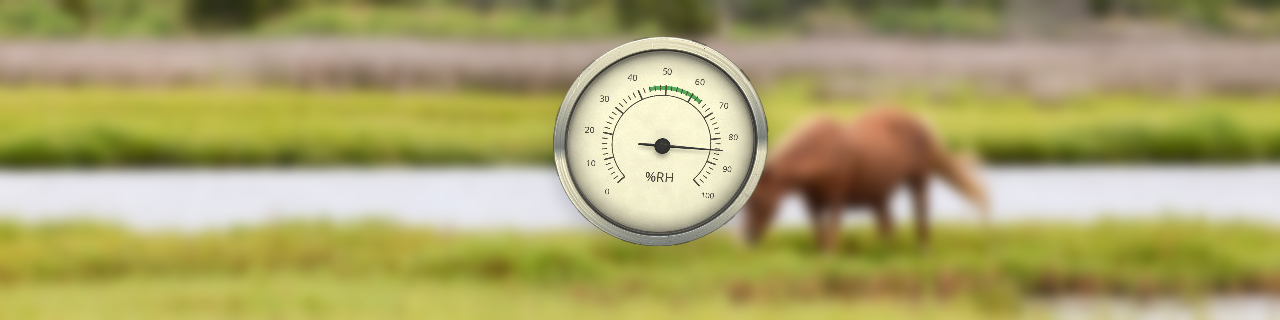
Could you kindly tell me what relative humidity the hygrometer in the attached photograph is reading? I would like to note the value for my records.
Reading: 84 %
